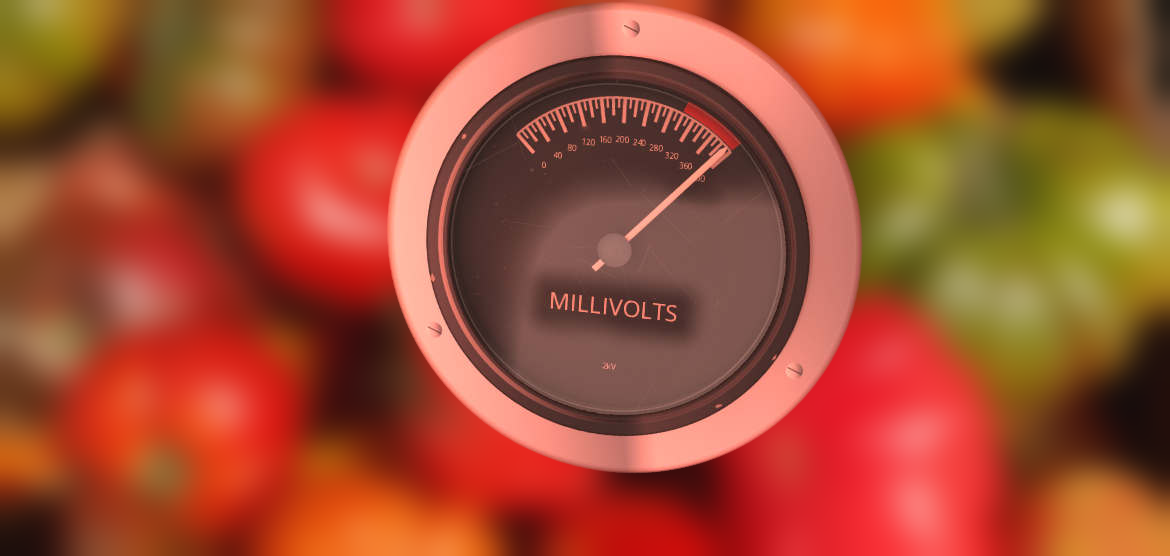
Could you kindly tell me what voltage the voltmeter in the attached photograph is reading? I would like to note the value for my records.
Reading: 390 mV
